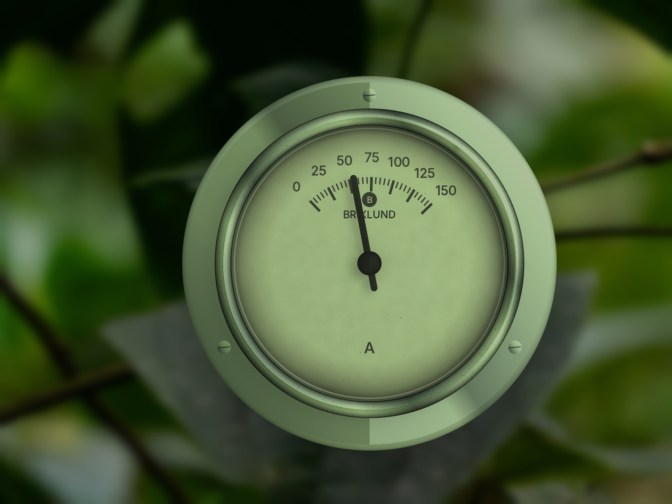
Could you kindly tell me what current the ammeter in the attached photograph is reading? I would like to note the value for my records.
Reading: 55 A
